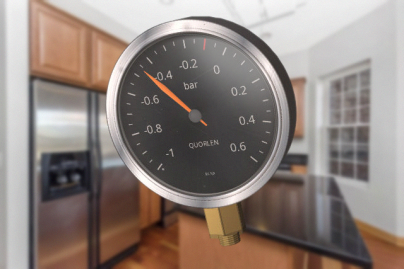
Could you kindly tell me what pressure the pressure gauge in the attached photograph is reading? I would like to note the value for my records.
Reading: -0.45 bar
